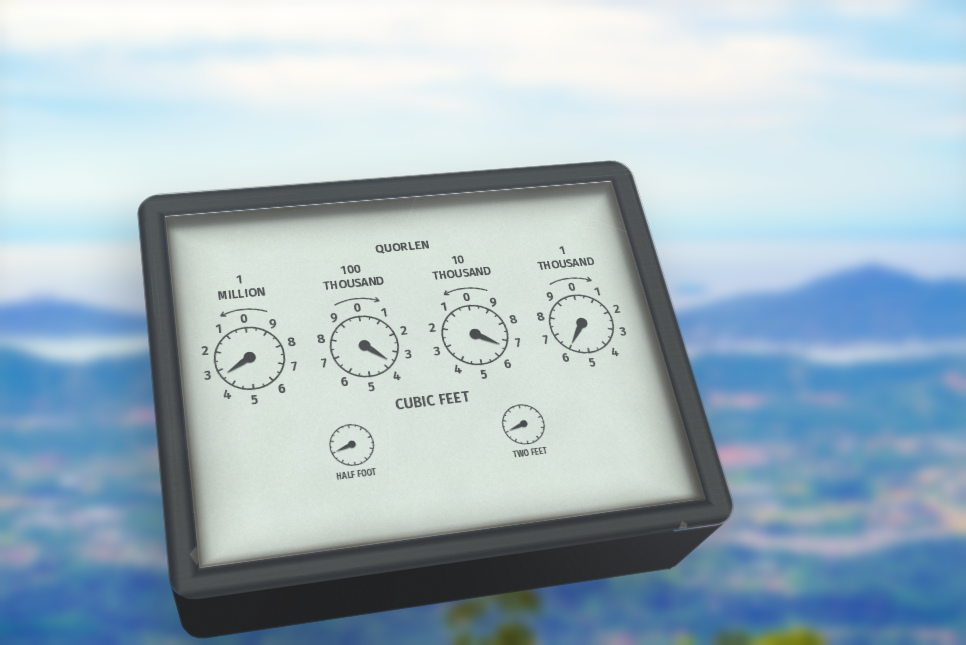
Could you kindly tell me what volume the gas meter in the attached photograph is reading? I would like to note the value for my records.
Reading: 336600 ft³
